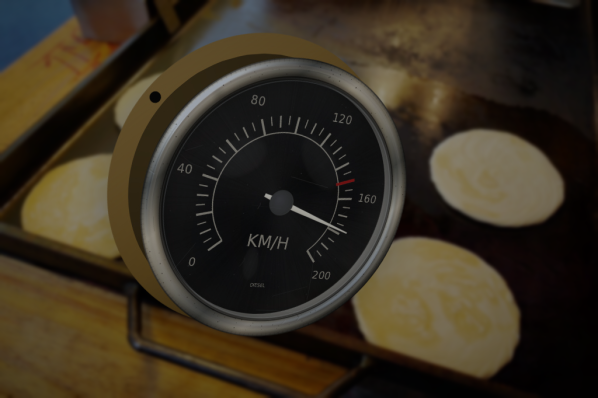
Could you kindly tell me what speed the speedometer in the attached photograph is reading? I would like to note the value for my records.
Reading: 177.5 km/h
